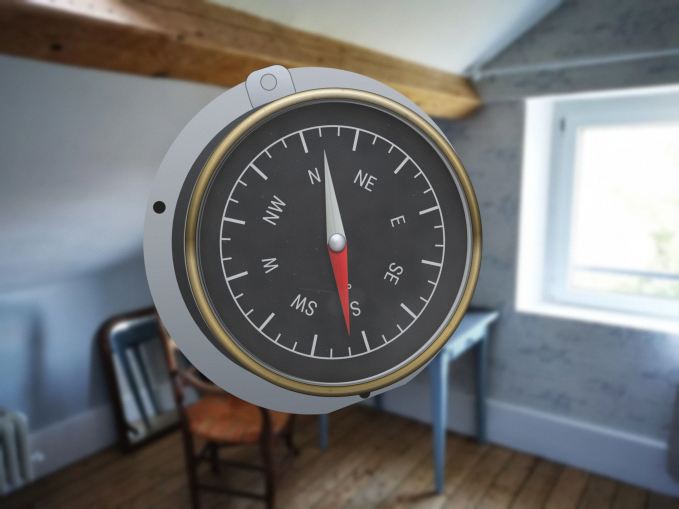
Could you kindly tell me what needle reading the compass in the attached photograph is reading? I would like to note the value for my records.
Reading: 190 °
